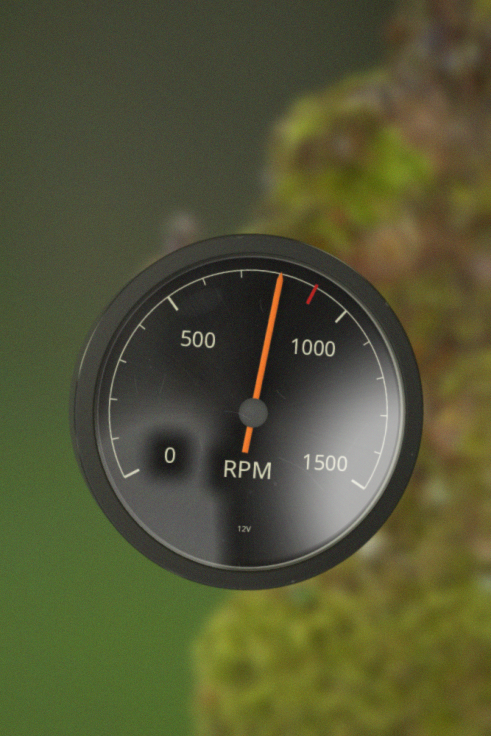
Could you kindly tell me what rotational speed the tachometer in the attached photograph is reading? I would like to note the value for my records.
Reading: 800 rpm
